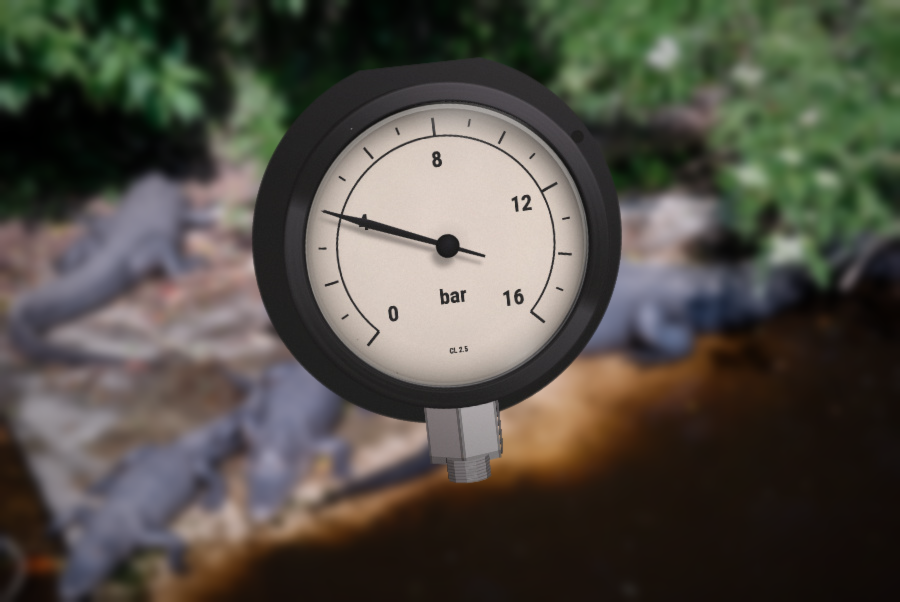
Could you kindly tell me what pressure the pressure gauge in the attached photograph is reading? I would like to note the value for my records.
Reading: 4 bar
